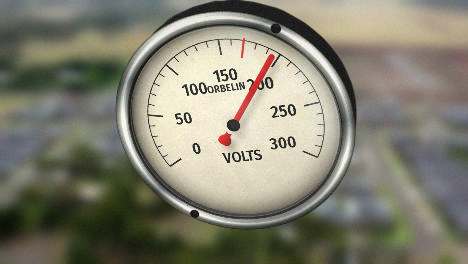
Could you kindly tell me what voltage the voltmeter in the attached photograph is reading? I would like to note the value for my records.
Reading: 195 V
